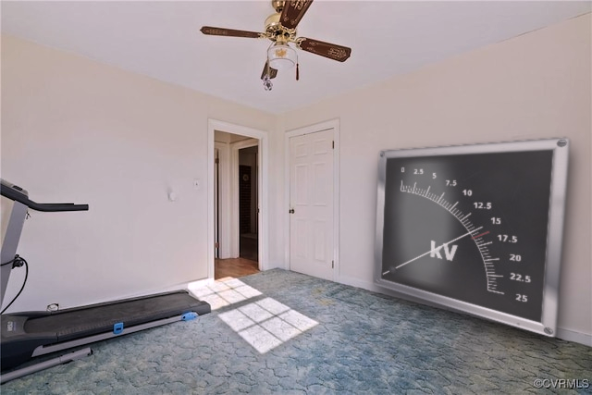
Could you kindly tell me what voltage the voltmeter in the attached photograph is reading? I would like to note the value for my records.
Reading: 15 kV
